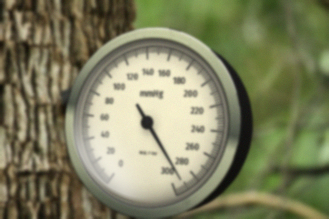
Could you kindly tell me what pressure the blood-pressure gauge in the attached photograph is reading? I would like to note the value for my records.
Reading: 290 mmHg
